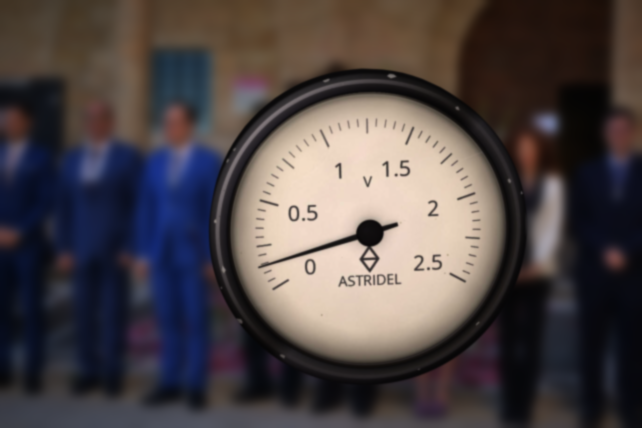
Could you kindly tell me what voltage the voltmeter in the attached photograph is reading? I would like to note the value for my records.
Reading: 0.15 V
